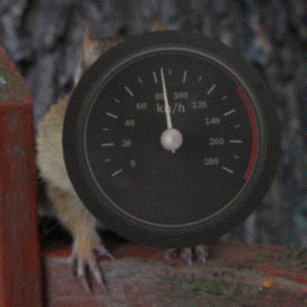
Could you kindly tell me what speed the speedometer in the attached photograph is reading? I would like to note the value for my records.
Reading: 85 km/h
